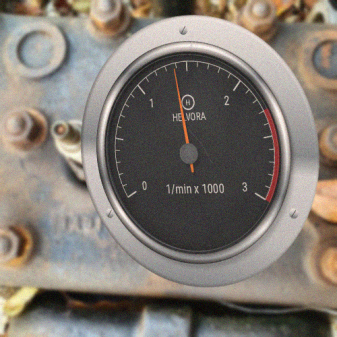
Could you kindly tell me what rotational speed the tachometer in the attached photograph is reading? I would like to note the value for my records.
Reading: 1400 rpm
